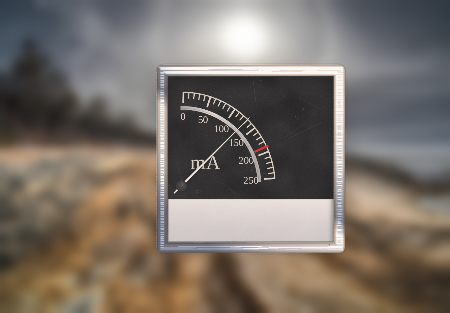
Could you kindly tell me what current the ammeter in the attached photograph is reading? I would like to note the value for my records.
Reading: 130 mA
